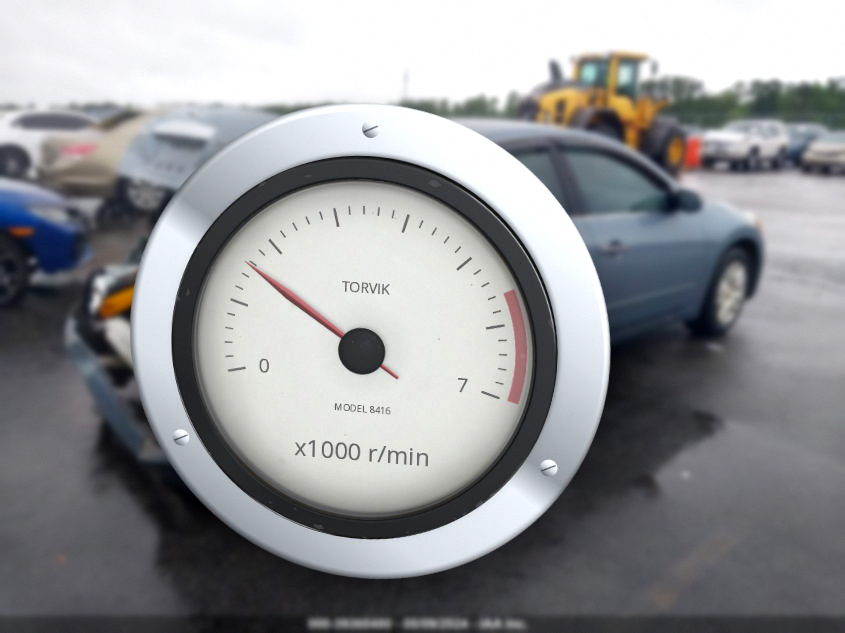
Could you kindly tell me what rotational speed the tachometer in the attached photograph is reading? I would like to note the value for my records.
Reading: 1600 rpm
